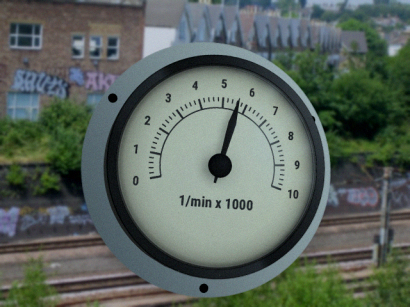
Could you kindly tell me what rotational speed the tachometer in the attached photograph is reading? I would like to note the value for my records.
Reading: 5600 rpm
